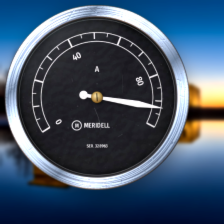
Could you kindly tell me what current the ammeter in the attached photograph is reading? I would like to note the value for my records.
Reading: 92.5 A
